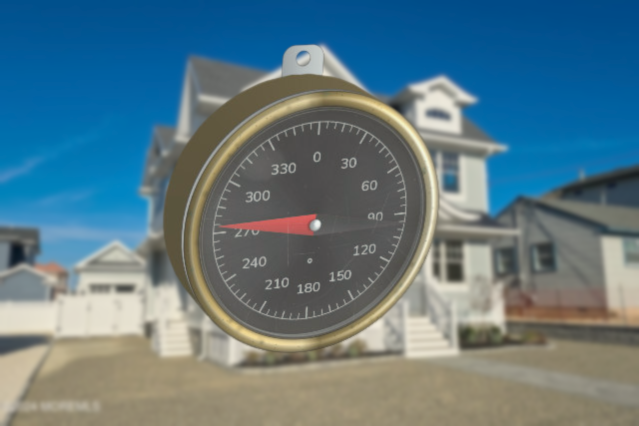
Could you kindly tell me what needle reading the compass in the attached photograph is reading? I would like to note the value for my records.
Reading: 275 °
